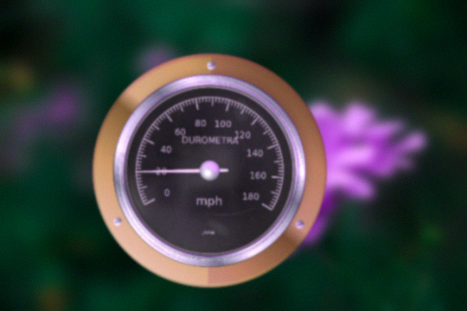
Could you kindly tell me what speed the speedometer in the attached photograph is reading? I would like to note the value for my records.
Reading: 20 mph
